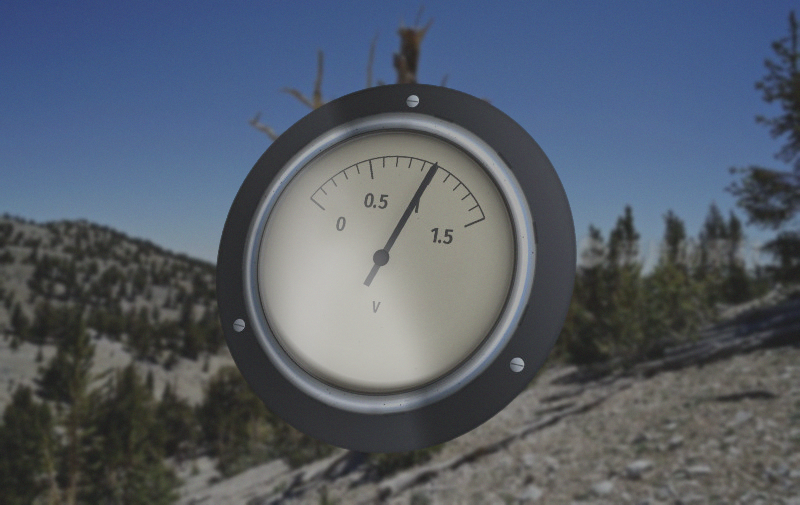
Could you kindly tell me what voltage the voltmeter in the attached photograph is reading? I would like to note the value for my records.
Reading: 1 V
